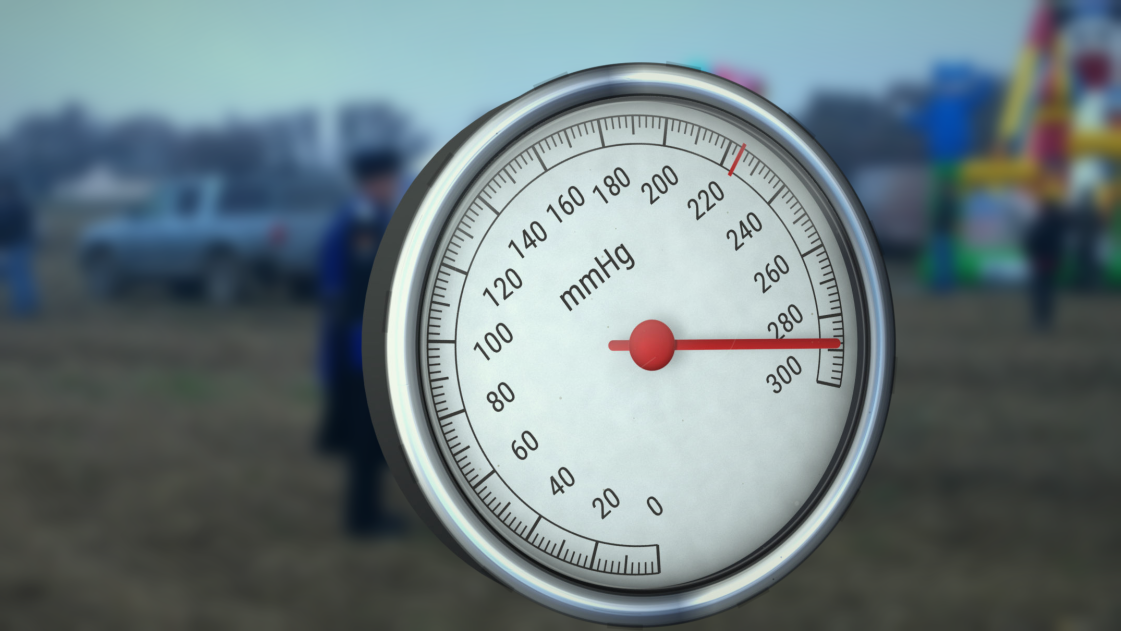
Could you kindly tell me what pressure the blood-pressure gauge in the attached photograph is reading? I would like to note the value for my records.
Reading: 288 mmHg
